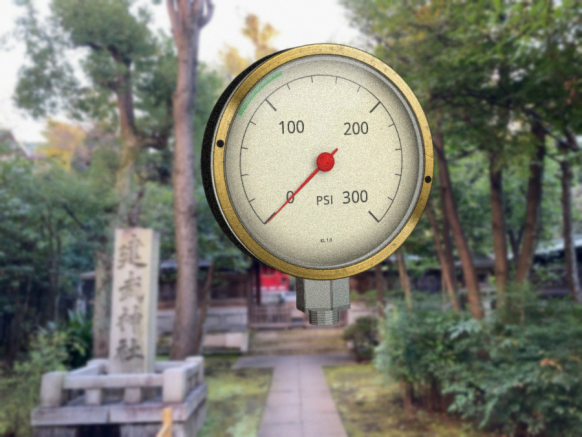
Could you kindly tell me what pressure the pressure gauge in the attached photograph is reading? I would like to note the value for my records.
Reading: 0 psi
